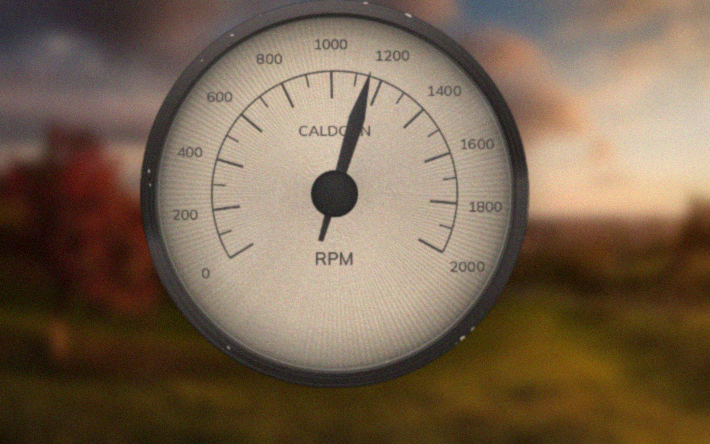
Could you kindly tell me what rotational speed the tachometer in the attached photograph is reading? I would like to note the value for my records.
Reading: 1150 rpm
